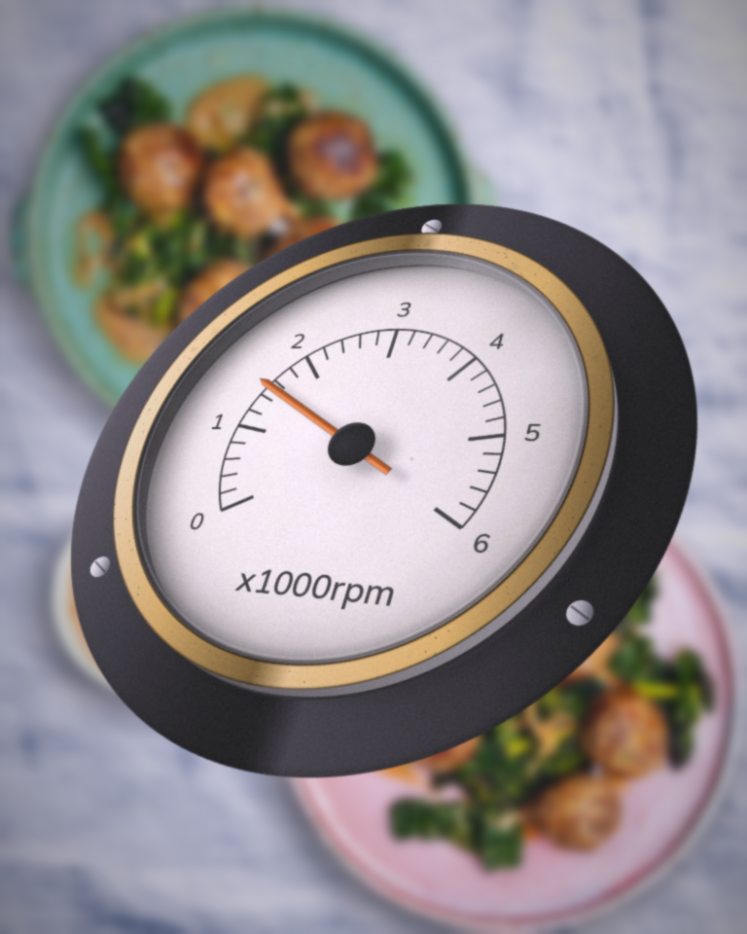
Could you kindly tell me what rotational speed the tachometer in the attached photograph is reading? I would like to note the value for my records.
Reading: 1500 rpm
